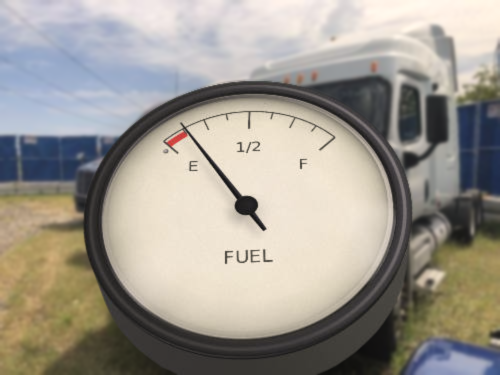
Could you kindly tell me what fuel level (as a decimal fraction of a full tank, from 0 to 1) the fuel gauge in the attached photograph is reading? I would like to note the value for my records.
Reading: 0.125
